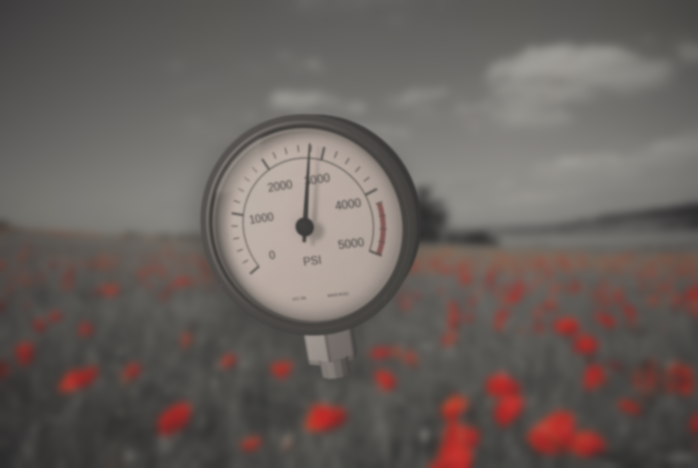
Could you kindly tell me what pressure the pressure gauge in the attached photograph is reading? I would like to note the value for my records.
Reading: 2800 psi
